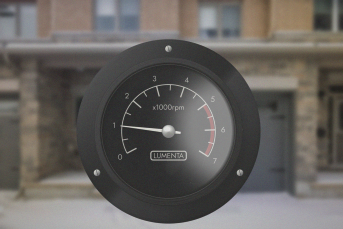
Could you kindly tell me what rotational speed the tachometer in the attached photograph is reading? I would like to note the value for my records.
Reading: 1000 rpm
